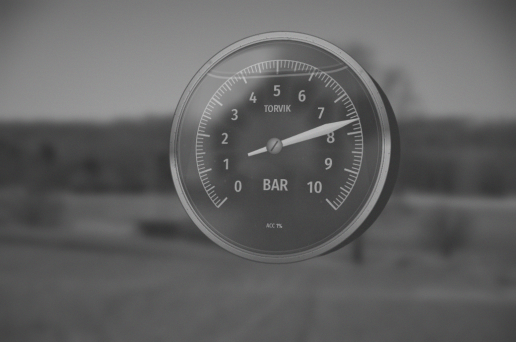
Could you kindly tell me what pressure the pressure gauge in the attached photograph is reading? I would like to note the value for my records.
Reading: 7.7 bar
